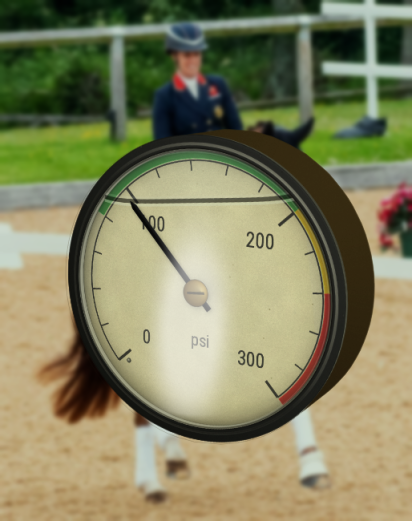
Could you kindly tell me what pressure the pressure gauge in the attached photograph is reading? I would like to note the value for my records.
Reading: 100 psi
